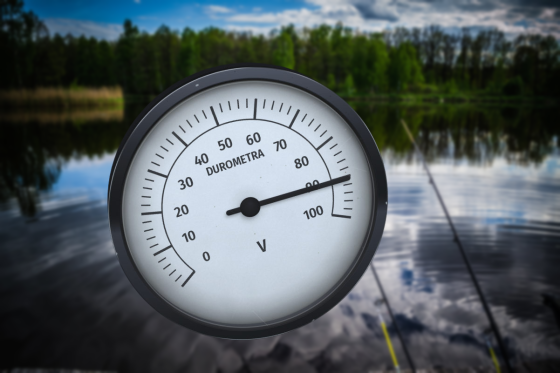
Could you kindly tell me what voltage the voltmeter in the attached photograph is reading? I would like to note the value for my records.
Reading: 90 V
